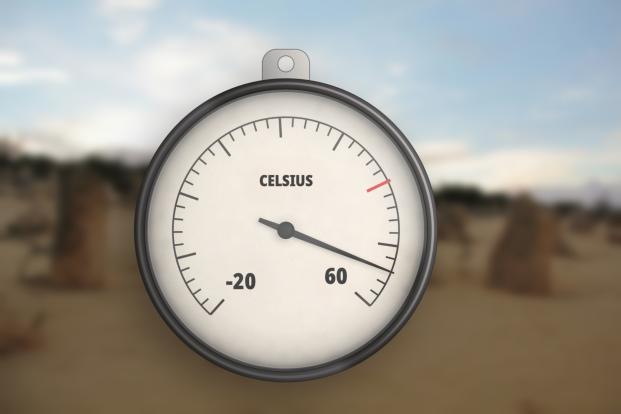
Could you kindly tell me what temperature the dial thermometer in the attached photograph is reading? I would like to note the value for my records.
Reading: 54 °C
